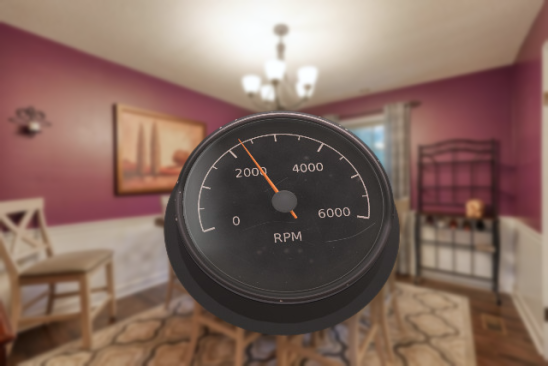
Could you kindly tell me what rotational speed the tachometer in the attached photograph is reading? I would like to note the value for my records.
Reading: 2250 rpm
